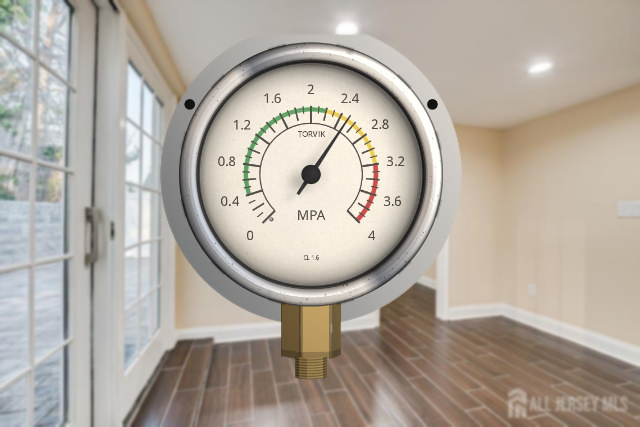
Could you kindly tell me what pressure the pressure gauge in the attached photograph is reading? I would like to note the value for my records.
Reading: 2.5 MPa
